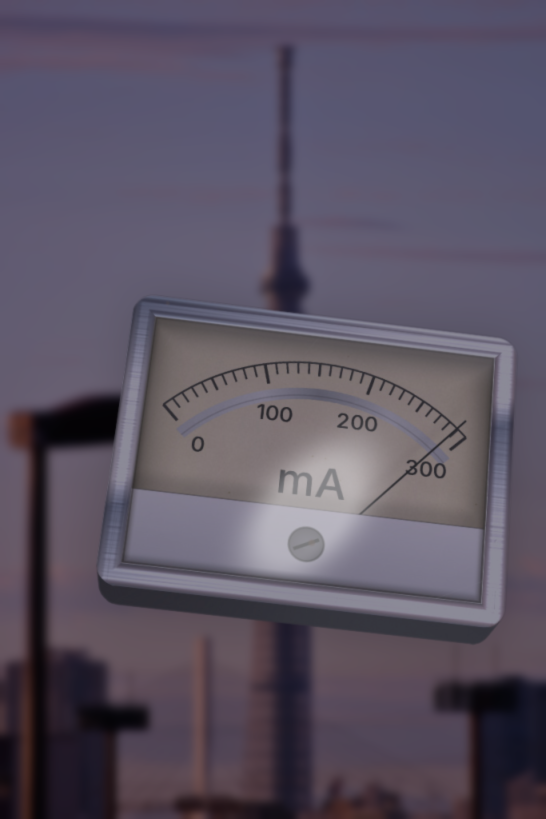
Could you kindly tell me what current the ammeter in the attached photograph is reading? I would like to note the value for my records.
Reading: 290 mA
